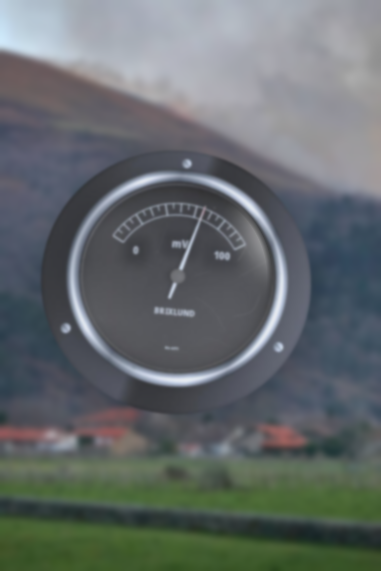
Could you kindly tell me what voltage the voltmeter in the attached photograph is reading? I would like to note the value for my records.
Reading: 65 mV
